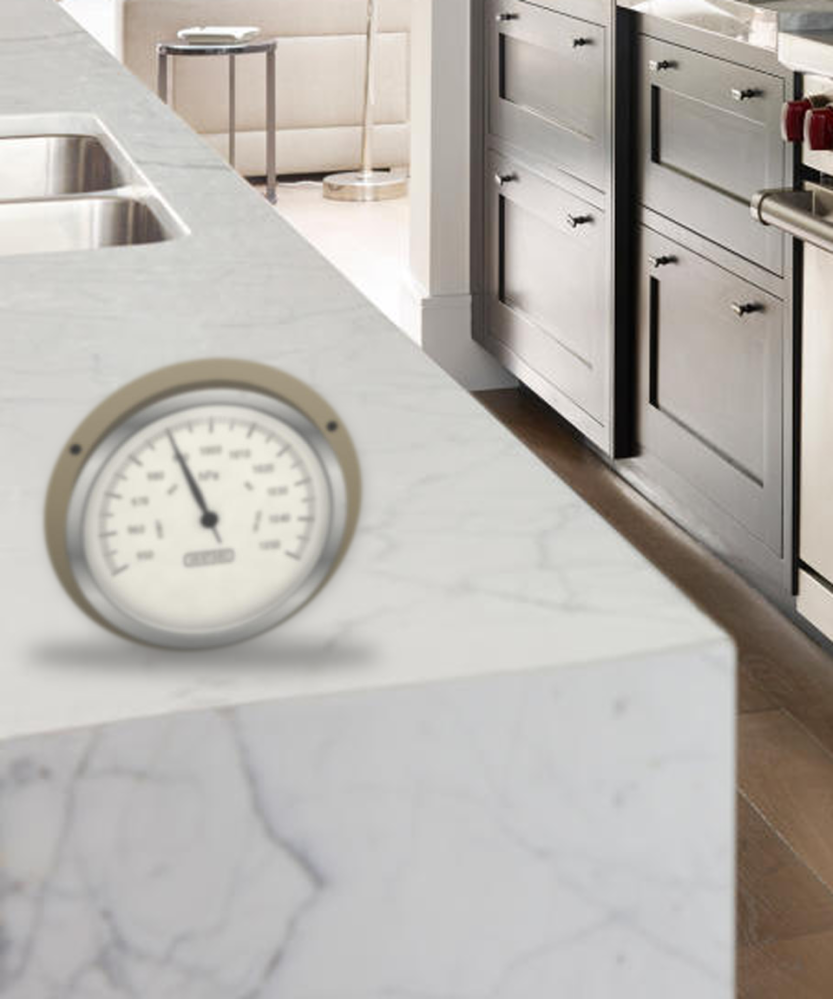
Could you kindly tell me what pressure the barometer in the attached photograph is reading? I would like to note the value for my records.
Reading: 990 hPa
